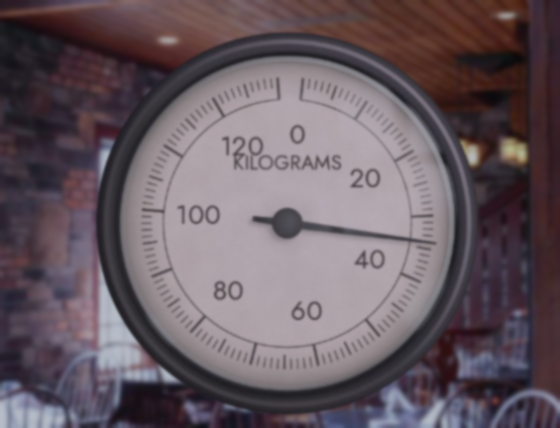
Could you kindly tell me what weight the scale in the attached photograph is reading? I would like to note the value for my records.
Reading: 34 kg
